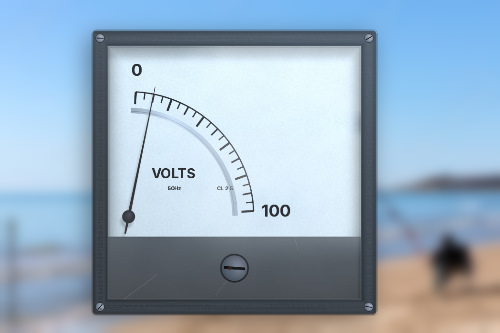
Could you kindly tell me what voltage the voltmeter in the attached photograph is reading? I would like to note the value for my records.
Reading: 10 V
